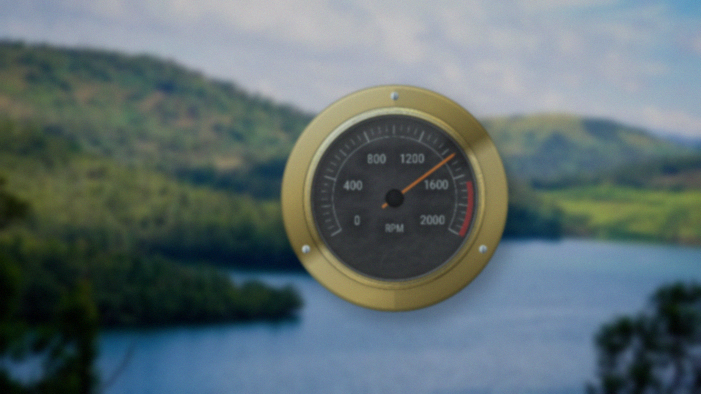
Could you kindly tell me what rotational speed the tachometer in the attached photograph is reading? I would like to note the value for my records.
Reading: 1450 rpm
